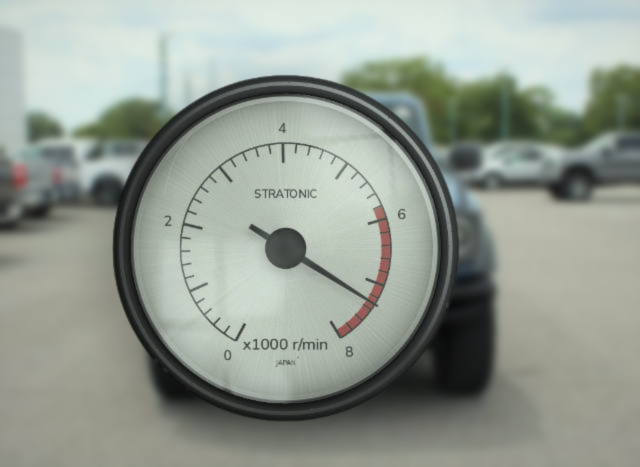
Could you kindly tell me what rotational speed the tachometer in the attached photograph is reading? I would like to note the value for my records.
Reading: 7300 rpm
